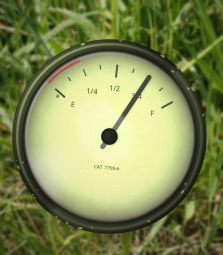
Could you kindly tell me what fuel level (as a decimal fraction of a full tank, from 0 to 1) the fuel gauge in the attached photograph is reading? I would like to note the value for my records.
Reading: 0.75
